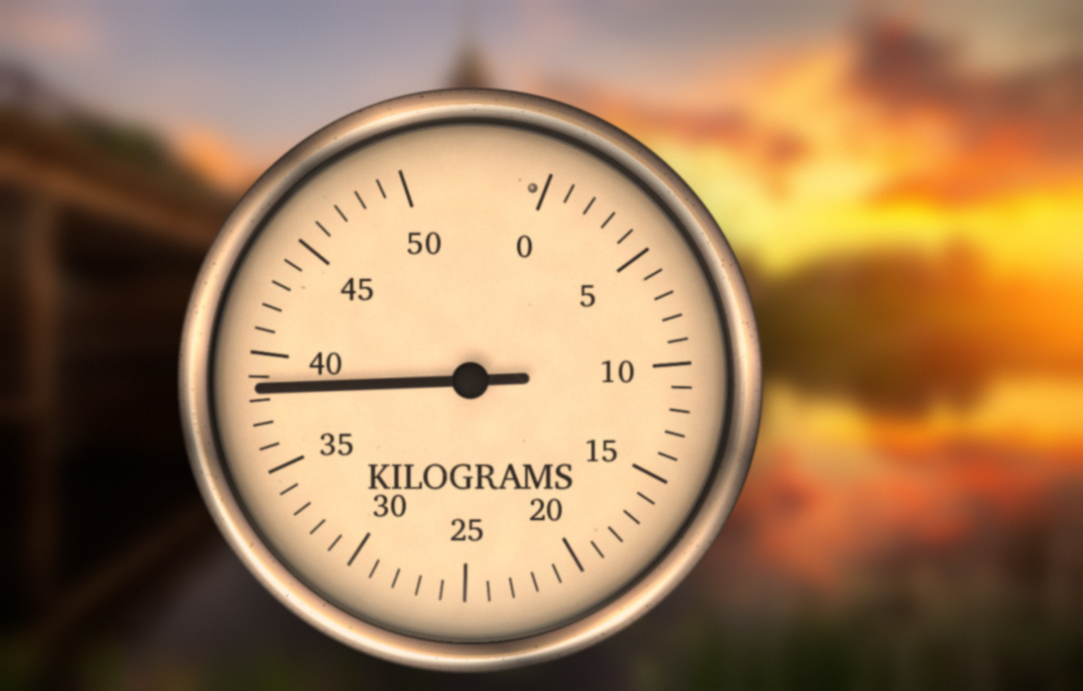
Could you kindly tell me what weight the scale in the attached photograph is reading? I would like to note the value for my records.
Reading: 38.5 kg
